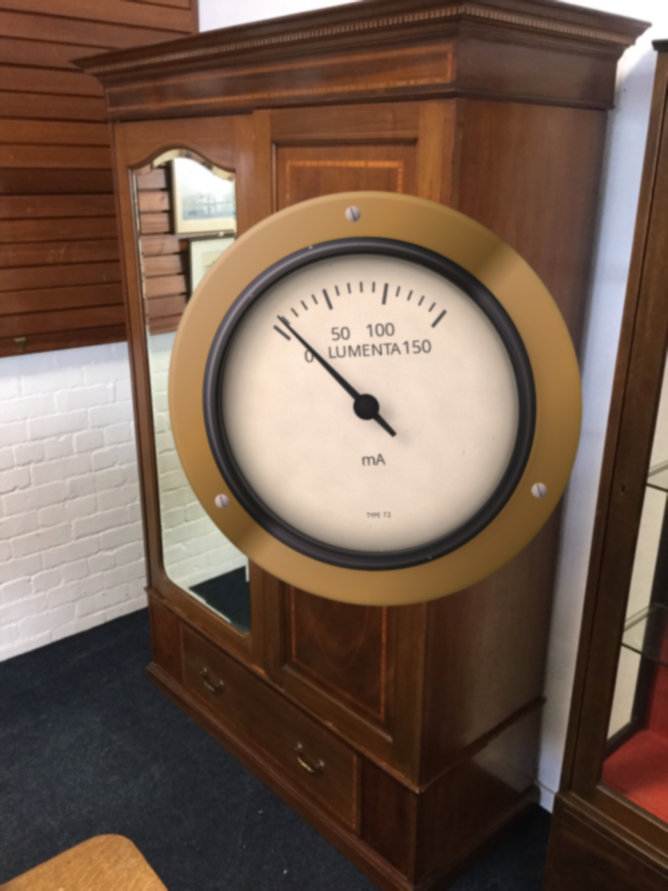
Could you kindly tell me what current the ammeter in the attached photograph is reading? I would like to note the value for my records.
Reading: 10 mA
